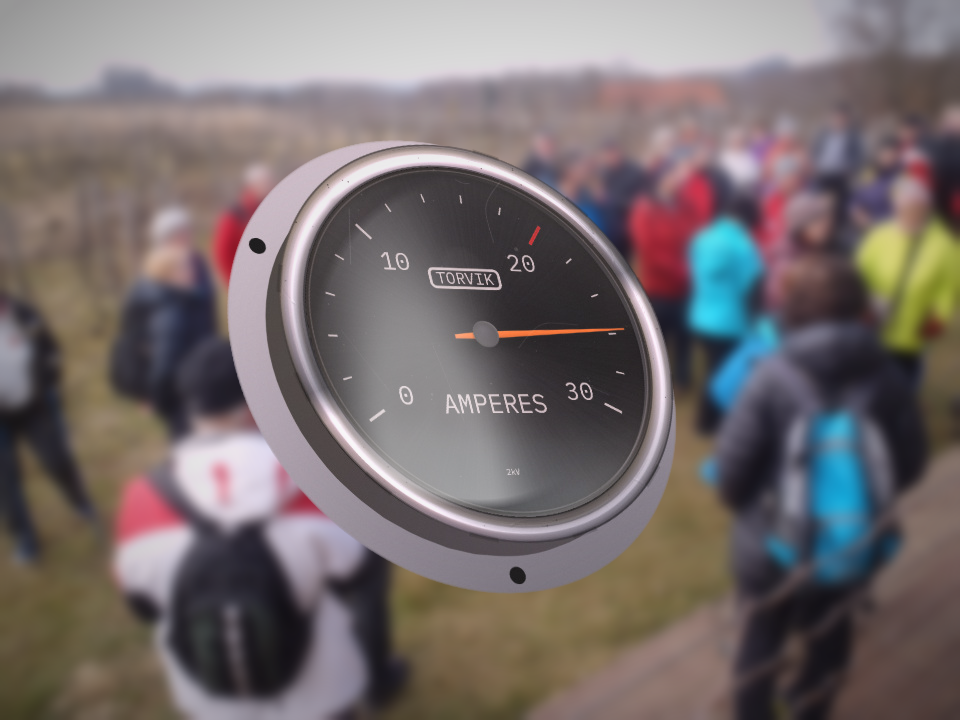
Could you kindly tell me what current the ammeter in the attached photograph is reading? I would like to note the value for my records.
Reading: 26 A
